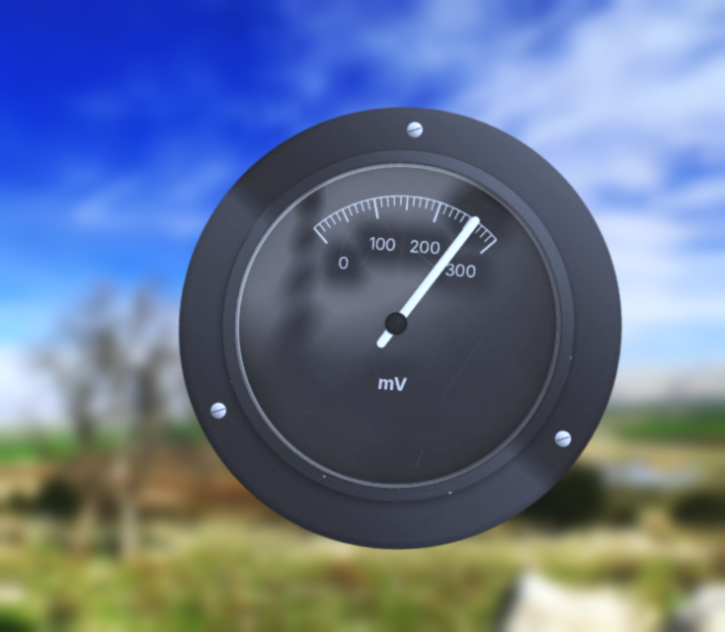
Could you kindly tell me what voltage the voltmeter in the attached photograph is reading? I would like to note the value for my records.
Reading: 260 mV
